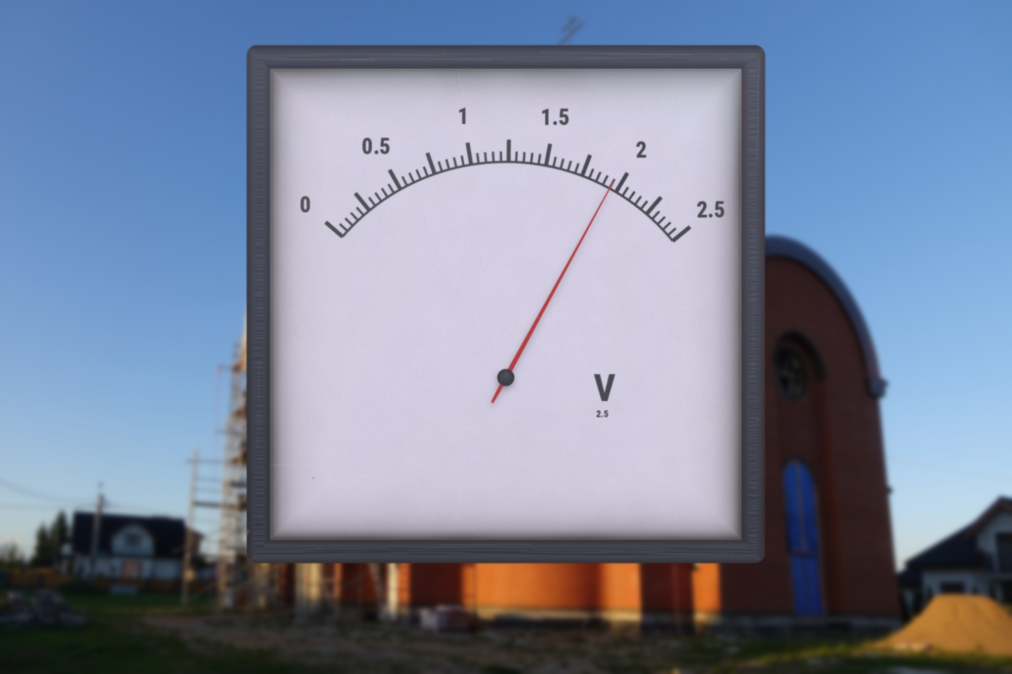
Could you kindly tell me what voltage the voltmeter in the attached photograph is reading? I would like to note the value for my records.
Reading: 1.95 V
